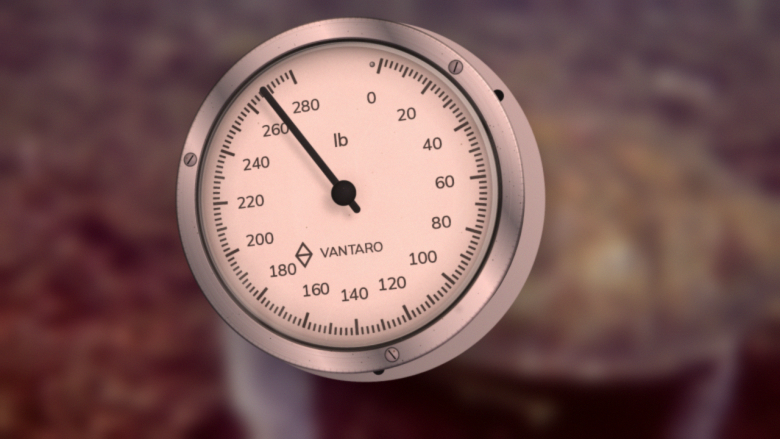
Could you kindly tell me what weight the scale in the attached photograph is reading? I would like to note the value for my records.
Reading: 268 lb
